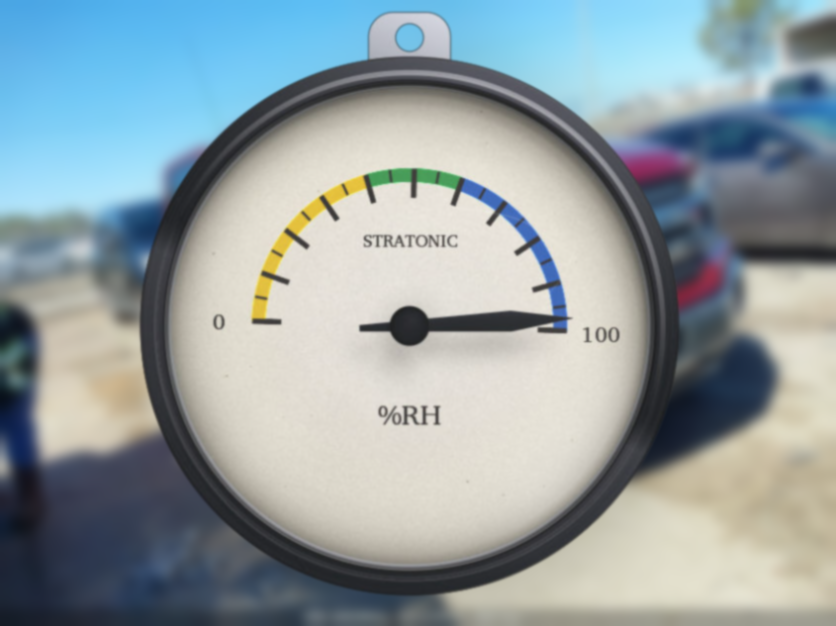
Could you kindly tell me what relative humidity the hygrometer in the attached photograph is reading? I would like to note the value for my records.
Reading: 97.5 %
